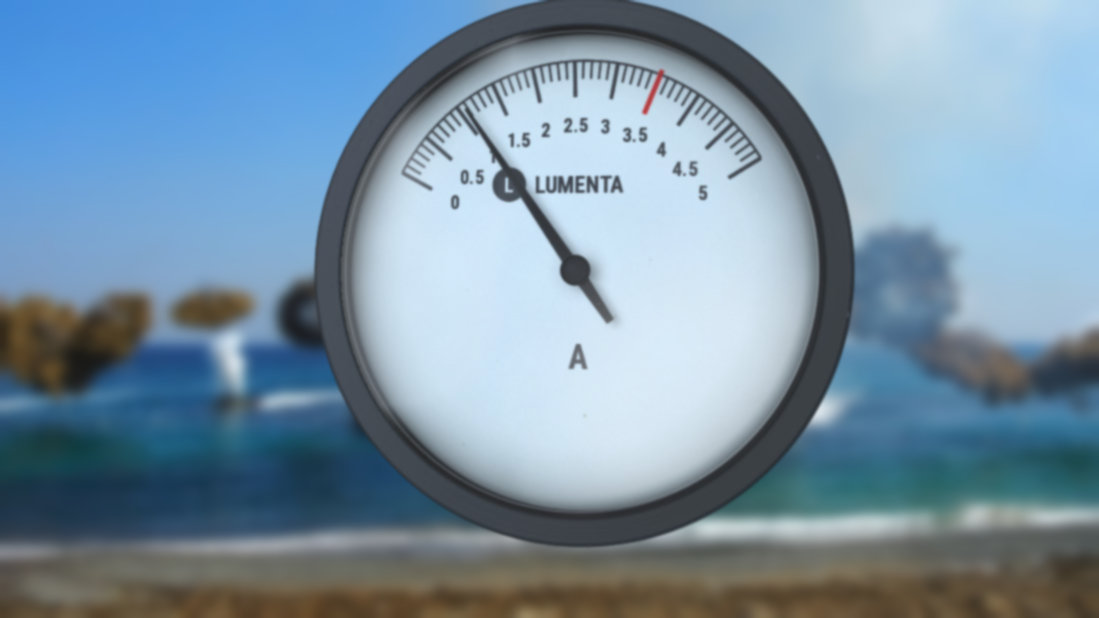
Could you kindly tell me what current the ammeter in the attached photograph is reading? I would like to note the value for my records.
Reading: 1.1 A
